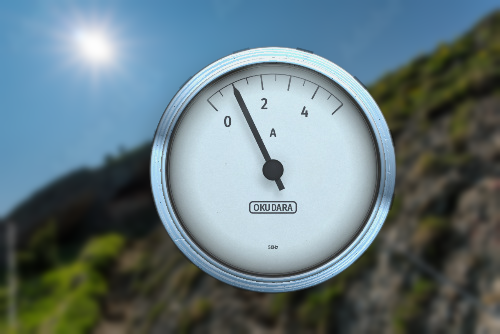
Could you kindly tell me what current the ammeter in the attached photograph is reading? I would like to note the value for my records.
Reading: 1 A
